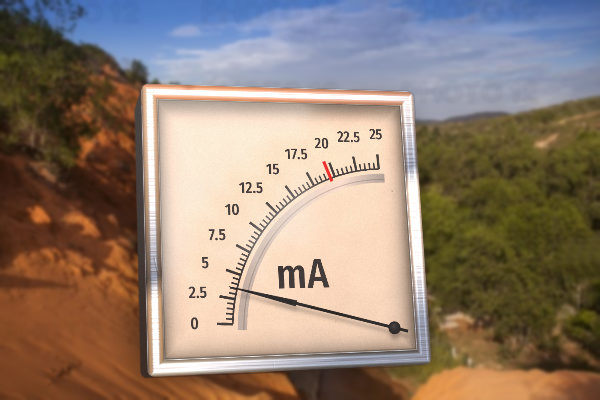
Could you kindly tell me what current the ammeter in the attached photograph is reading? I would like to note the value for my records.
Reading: 3.5 mA
